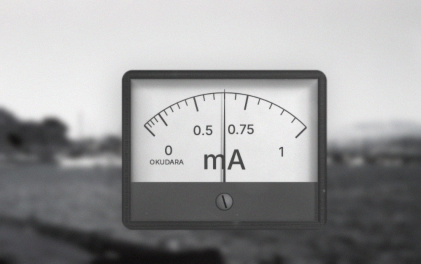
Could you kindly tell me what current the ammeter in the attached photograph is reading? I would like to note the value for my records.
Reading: 0.65 mA
